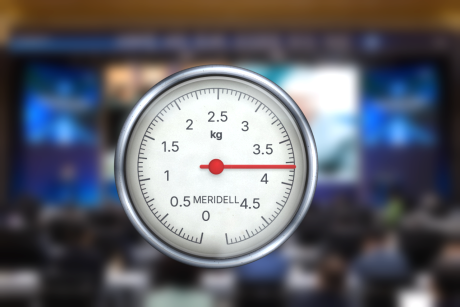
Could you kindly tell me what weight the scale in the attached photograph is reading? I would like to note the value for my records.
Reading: 3.8 kg
